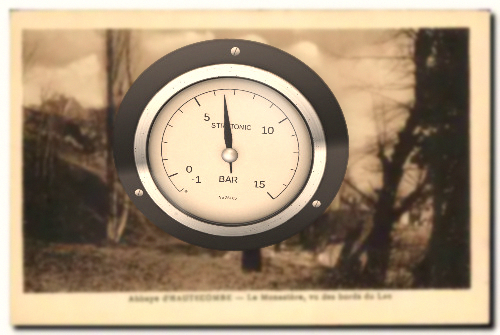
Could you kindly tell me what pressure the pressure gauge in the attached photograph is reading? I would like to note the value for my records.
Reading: 6.5 bar
